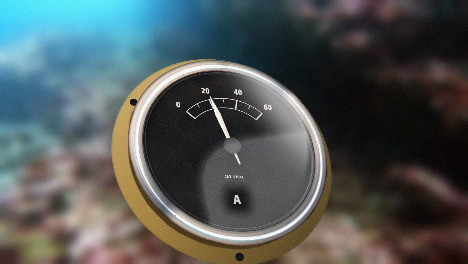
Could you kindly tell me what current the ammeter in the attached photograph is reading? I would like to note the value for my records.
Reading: 20 A
